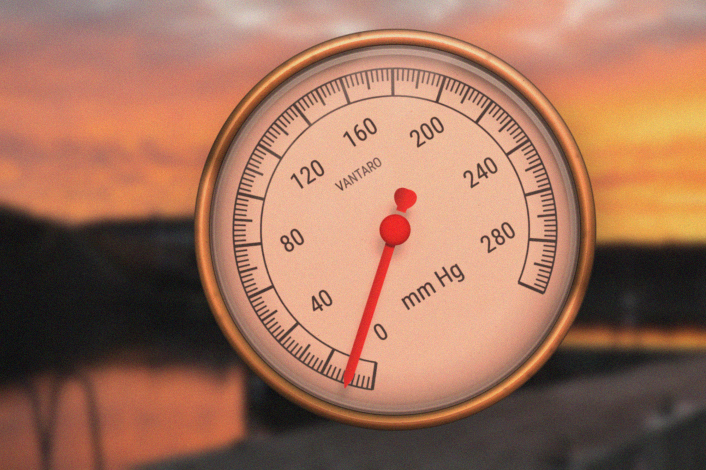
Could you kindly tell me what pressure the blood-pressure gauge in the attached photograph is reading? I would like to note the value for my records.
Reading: 10 mmHg
